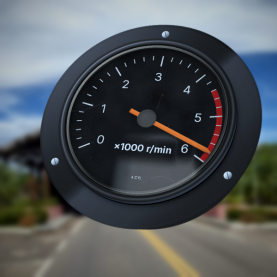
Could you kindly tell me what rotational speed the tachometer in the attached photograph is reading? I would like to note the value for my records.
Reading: 5800 rpm
